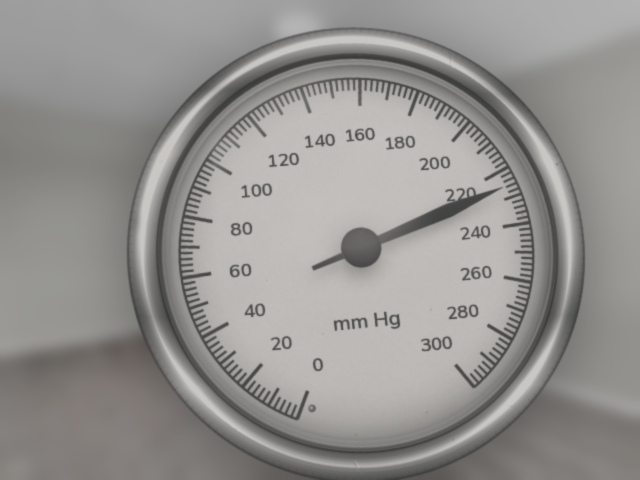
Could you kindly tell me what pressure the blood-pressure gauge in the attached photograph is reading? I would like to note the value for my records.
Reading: 226 mmHg
